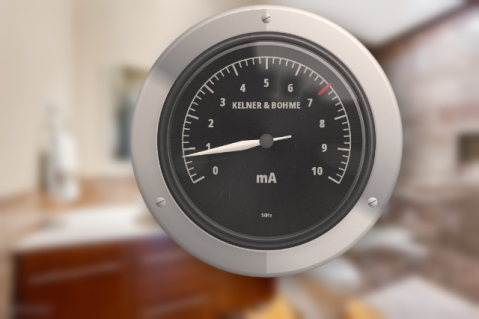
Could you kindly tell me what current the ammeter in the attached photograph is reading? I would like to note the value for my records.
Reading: 0.8 mA
